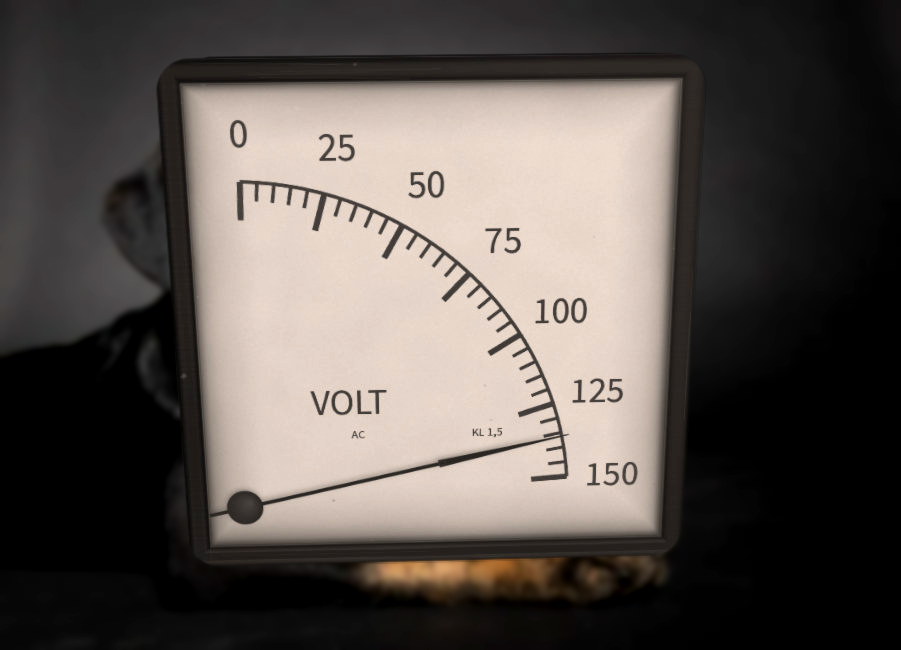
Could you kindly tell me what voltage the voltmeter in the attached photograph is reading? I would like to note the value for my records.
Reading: 135 V
